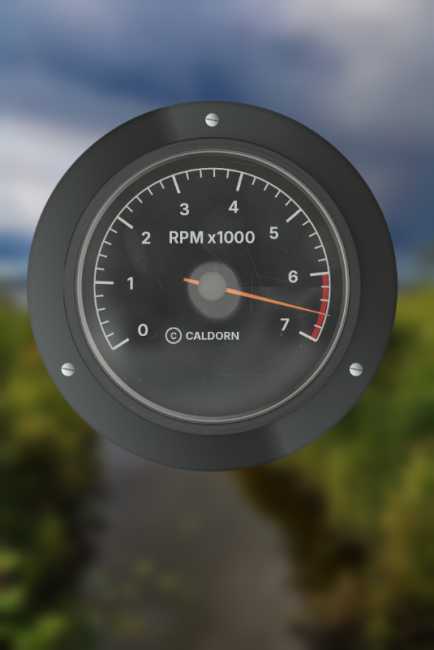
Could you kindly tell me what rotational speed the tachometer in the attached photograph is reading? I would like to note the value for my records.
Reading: 6600 rpm
